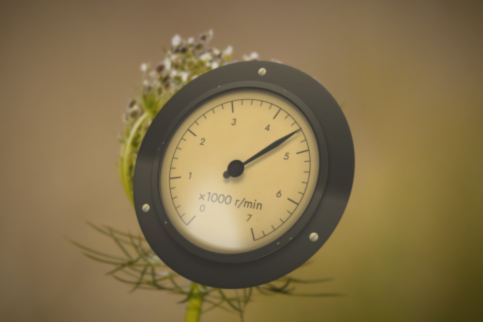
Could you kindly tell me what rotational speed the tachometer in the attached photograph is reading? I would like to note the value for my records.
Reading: 4600 rpm
